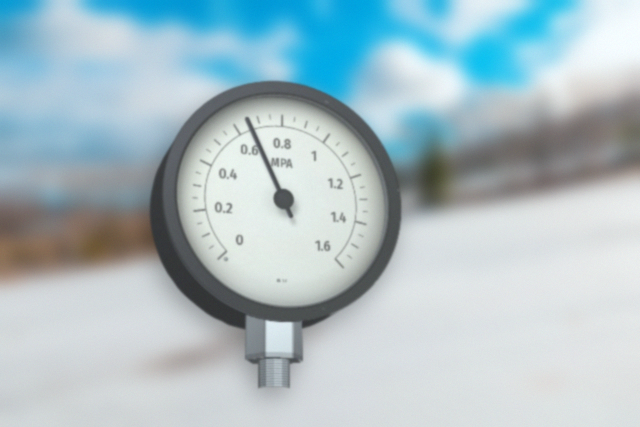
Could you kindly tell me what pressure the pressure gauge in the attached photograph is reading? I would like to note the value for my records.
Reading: 0.65 MPa
